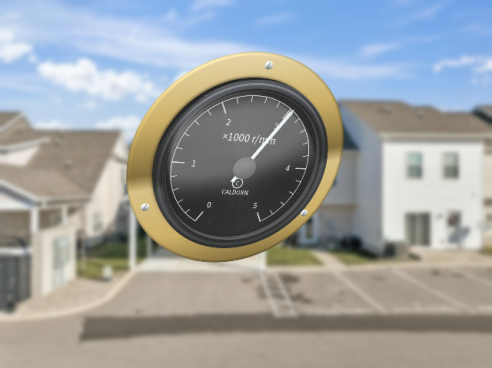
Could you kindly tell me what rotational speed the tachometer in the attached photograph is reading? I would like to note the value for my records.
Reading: 3000 rpm
